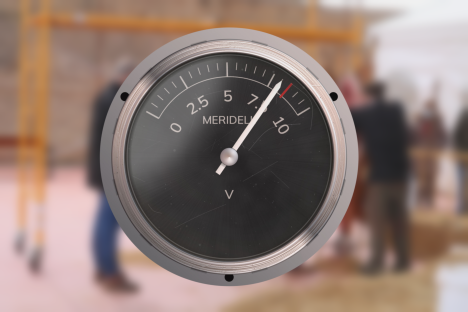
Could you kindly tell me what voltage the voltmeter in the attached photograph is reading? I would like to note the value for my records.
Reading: 8 V
